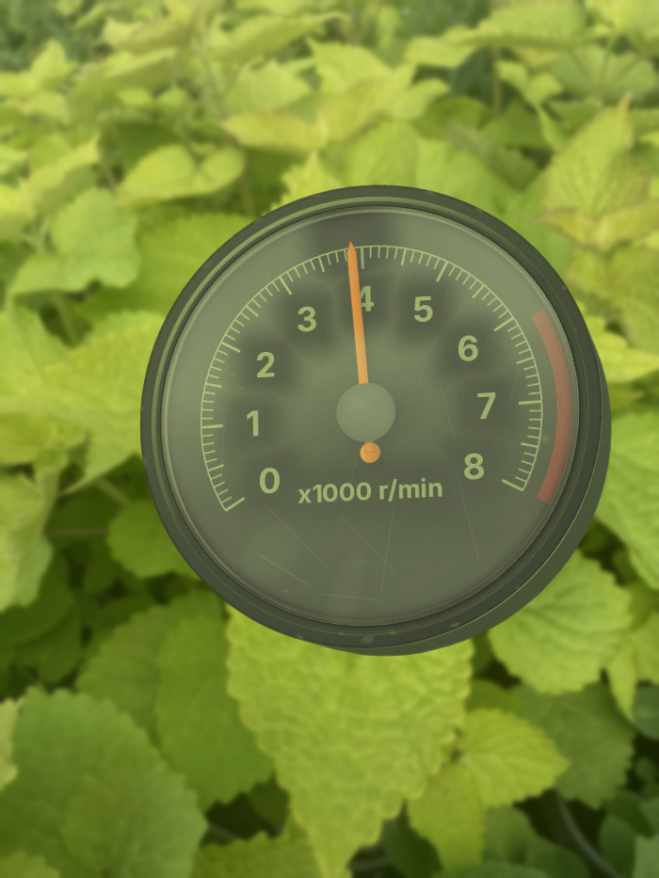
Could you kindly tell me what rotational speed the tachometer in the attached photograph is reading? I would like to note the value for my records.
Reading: 3900 rpm
